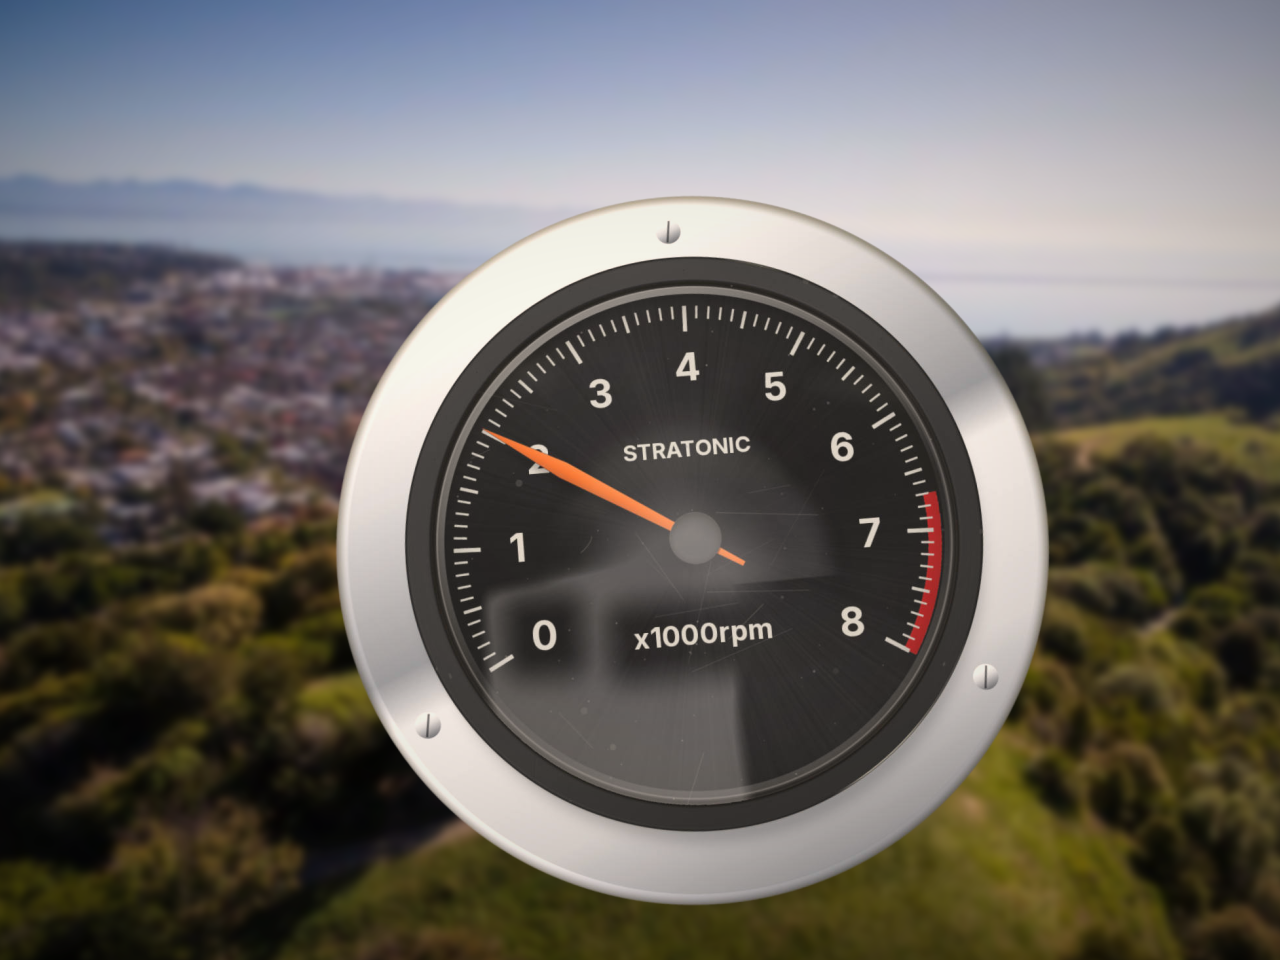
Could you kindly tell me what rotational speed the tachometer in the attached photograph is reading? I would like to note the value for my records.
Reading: 2000 rpm
